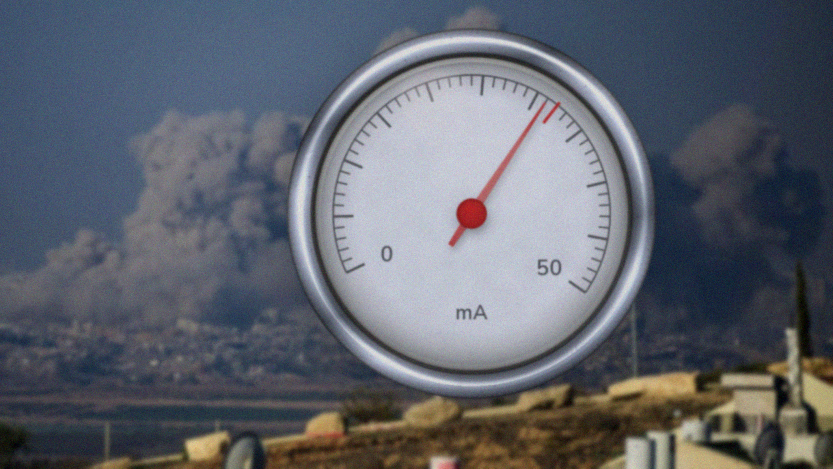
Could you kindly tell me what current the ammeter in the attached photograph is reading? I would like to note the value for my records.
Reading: 31 mA
